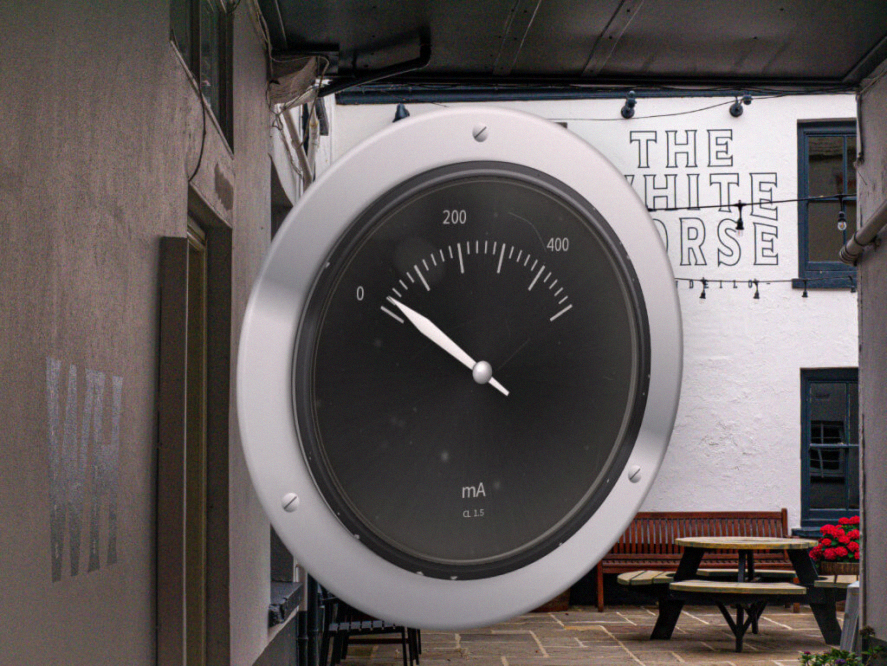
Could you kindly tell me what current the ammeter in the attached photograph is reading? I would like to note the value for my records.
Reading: 20 mA
